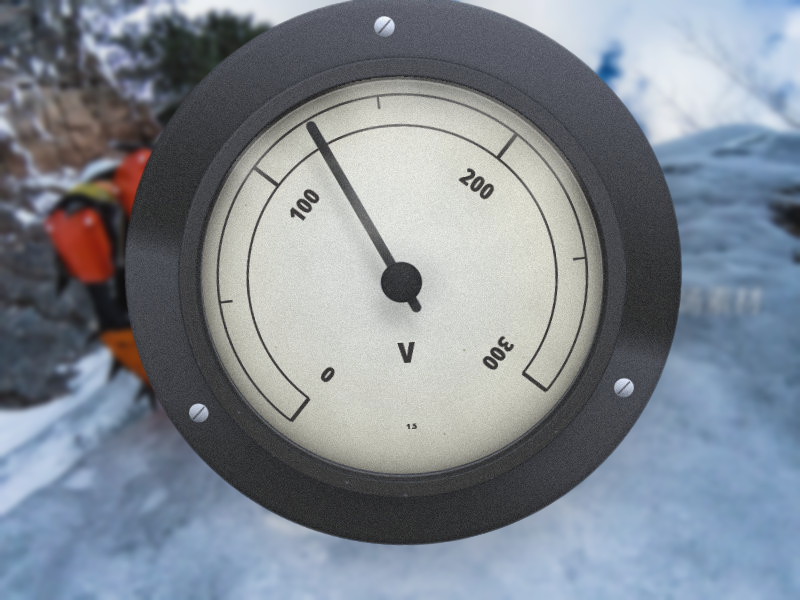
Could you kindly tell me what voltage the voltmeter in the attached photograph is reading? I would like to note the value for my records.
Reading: 125 V
